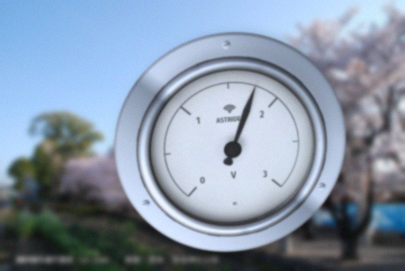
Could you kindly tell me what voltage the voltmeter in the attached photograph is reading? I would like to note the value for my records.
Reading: 1.75 V
